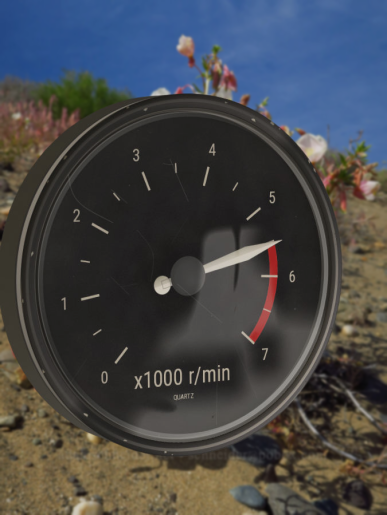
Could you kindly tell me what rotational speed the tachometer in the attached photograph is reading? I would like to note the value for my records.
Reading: 5500 rpm
